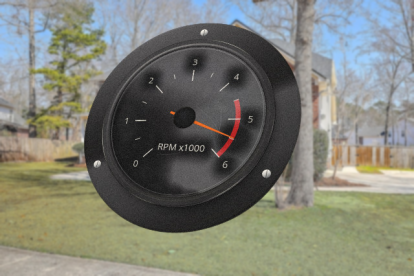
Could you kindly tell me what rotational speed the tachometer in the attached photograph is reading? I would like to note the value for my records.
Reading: 5500 rpm
